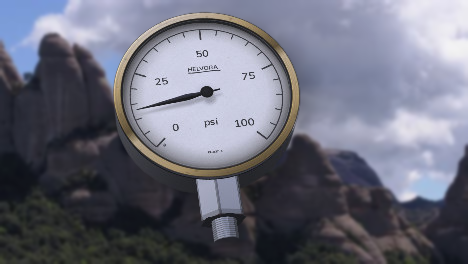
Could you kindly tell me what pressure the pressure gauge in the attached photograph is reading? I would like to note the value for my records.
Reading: 12.5 psi
